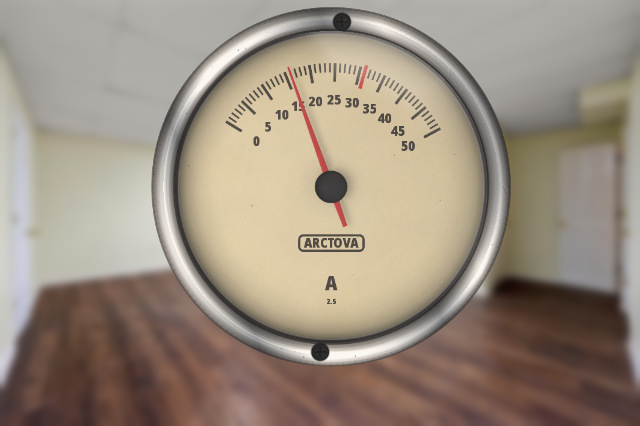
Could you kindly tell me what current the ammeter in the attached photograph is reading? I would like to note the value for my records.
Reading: 16 A
